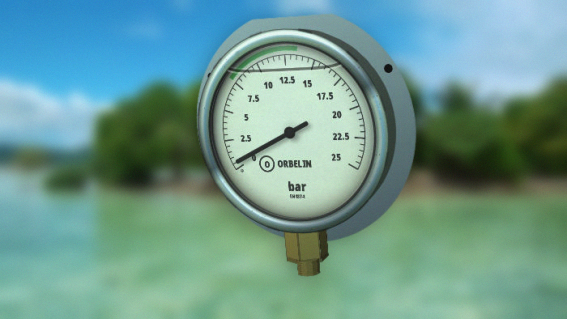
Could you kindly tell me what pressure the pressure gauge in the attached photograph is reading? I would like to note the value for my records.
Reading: 0.5 bar
